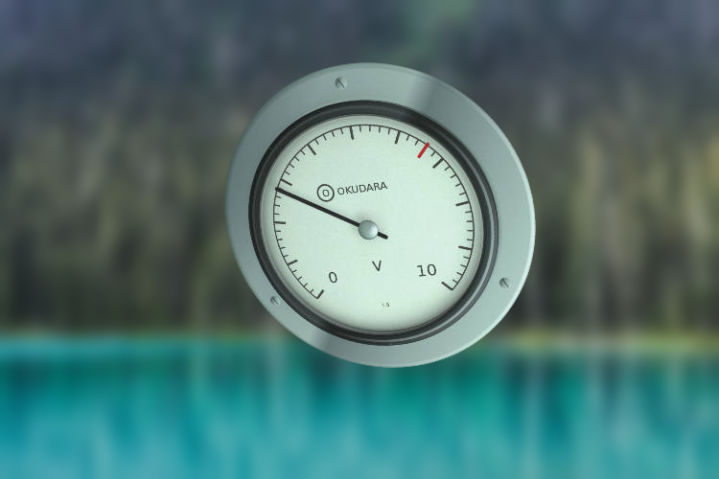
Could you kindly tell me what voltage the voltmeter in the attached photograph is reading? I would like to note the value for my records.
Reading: 2.8 V
